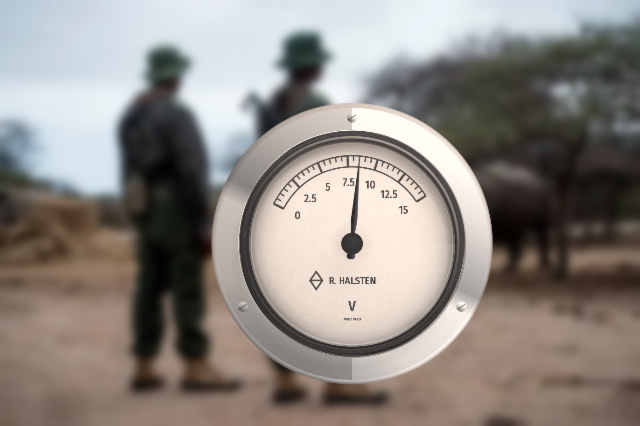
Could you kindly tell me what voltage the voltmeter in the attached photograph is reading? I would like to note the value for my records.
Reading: 8.5 V
